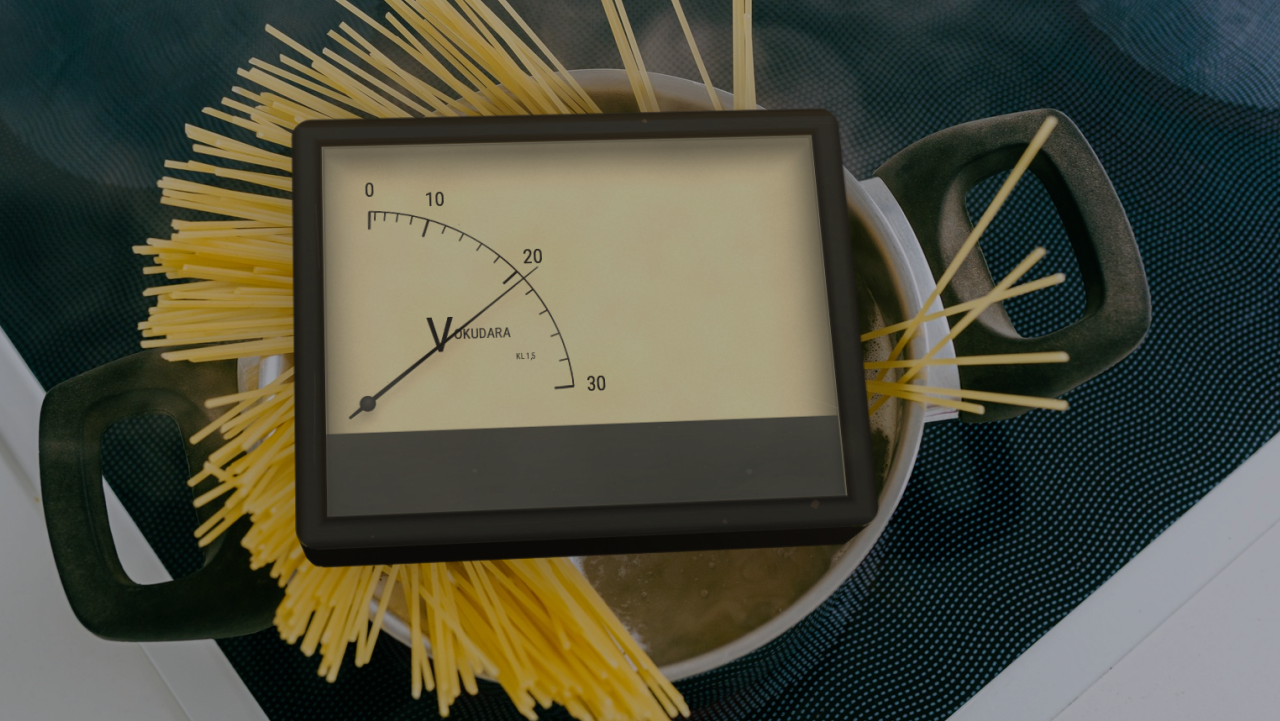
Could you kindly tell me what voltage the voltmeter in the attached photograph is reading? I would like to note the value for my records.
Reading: 21 V
